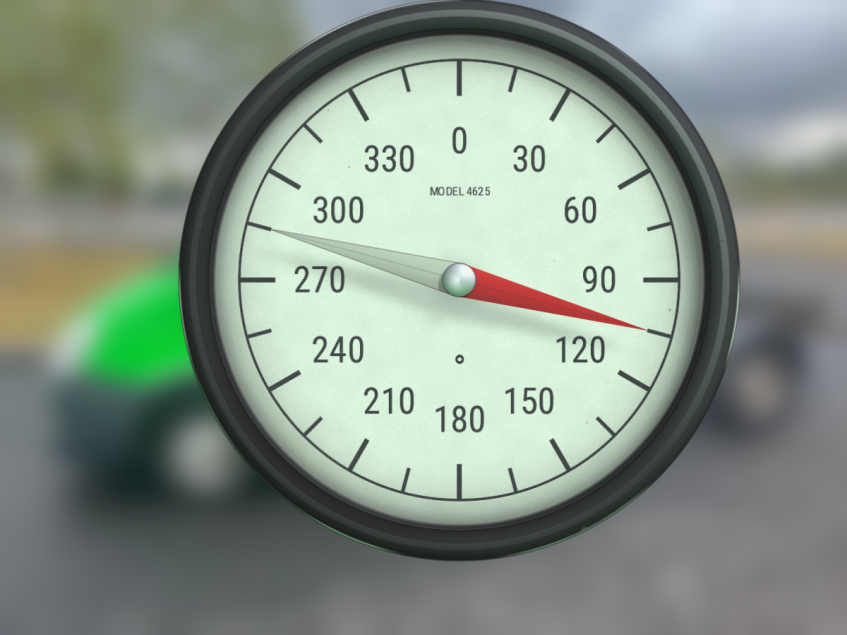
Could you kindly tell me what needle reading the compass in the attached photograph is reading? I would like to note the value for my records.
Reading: 105 °
